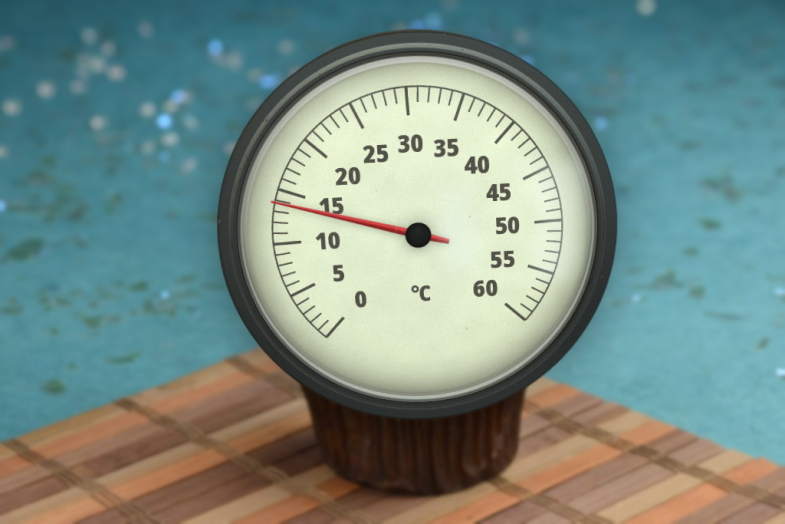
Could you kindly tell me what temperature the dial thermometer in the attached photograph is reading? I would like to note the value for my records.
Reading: 14 °C
